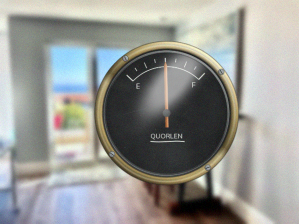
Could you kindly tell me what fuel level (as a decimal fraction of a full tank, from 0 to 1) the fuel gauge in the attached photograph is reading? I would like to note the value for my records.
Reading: 0.5
